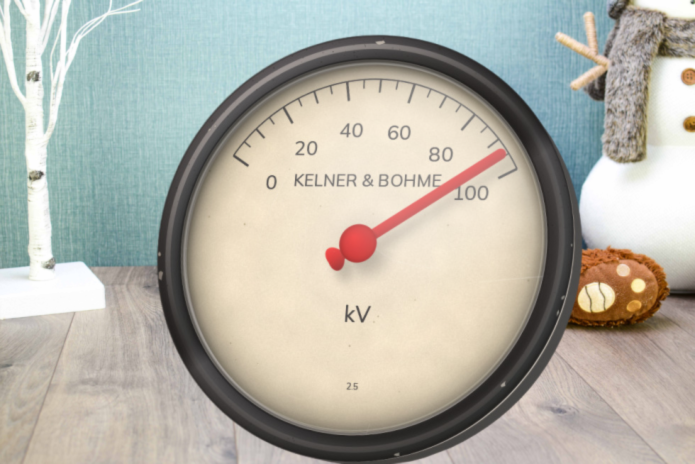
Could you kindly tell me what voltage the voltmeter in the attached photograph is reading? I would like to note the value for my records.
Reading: 95 kV
